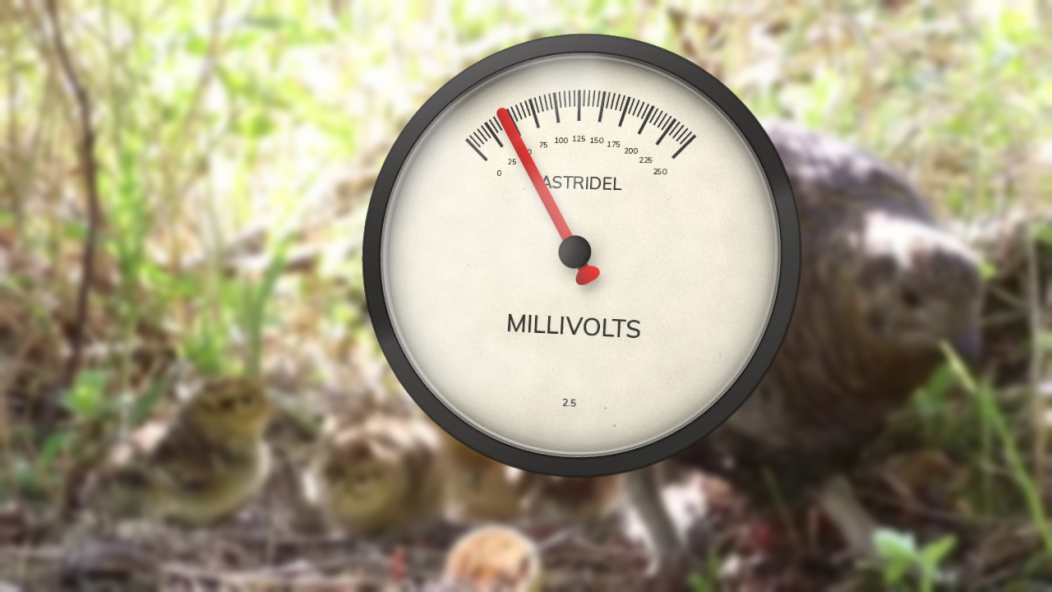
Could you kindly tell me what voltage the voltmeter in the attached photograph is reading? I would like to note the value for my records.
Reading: 45 mV
